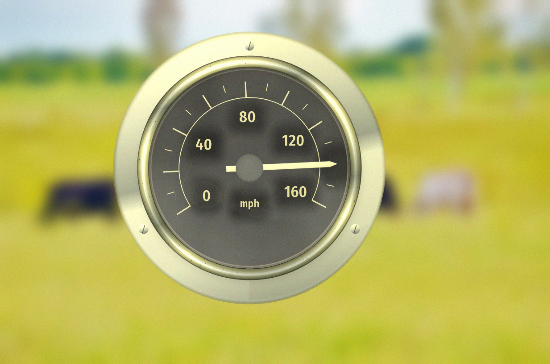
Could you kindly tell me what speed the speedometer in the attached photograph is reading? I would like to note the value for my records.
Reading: 140 mph
